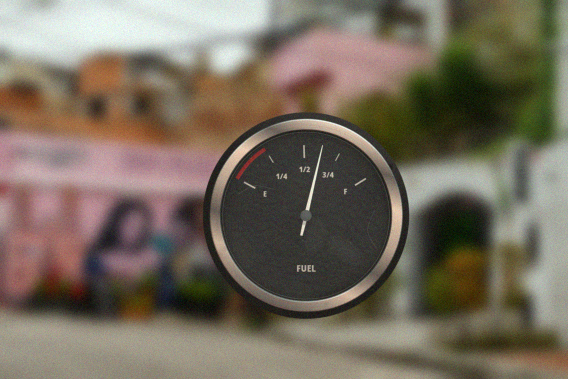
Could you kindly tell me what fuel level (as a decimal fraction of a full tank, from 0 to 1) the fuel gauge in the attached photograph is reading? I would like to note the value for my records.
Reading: 0.625
